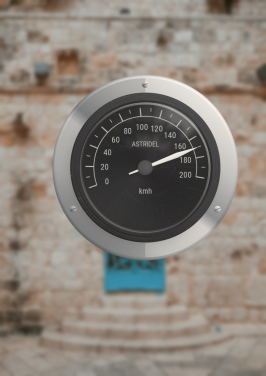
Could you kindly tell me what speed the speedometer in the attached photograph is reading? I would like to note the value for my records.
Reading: 170 km/h
